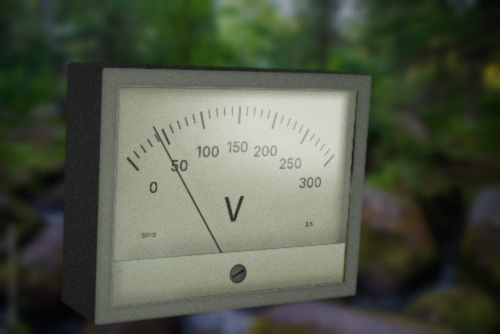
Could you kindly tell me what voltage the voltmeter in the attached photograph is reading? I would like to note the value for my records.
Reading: 40 V
